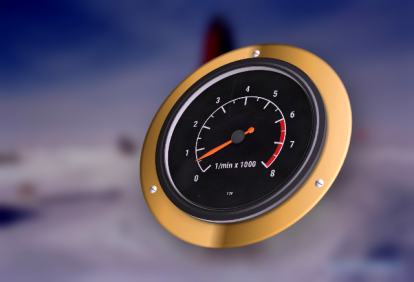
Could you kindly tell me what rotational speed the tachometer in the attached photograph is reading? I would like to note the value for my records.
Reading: 500 rpm
